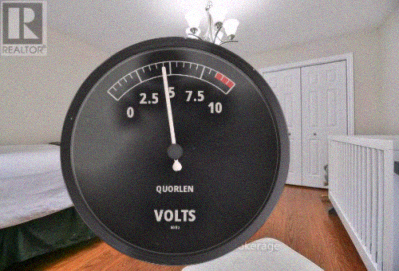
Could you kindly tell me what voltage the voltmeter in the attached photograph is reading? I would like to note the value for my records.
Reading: 4.5 V
